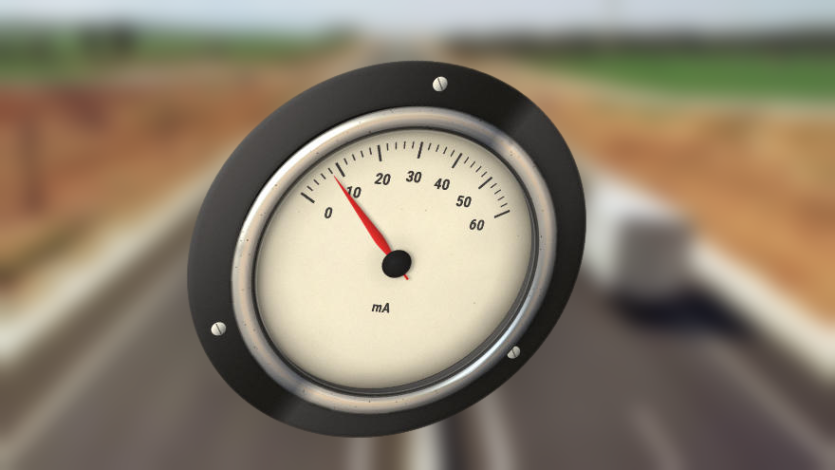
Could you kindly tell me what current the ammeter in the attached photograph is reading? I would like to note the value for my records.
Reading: 8 mA
